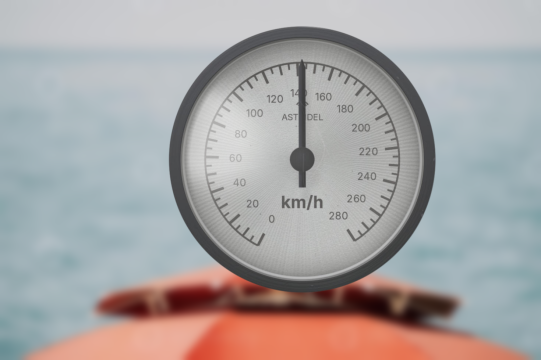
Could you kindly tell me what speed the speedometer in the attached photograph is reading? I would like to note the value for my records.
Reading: 142.5 km/h
